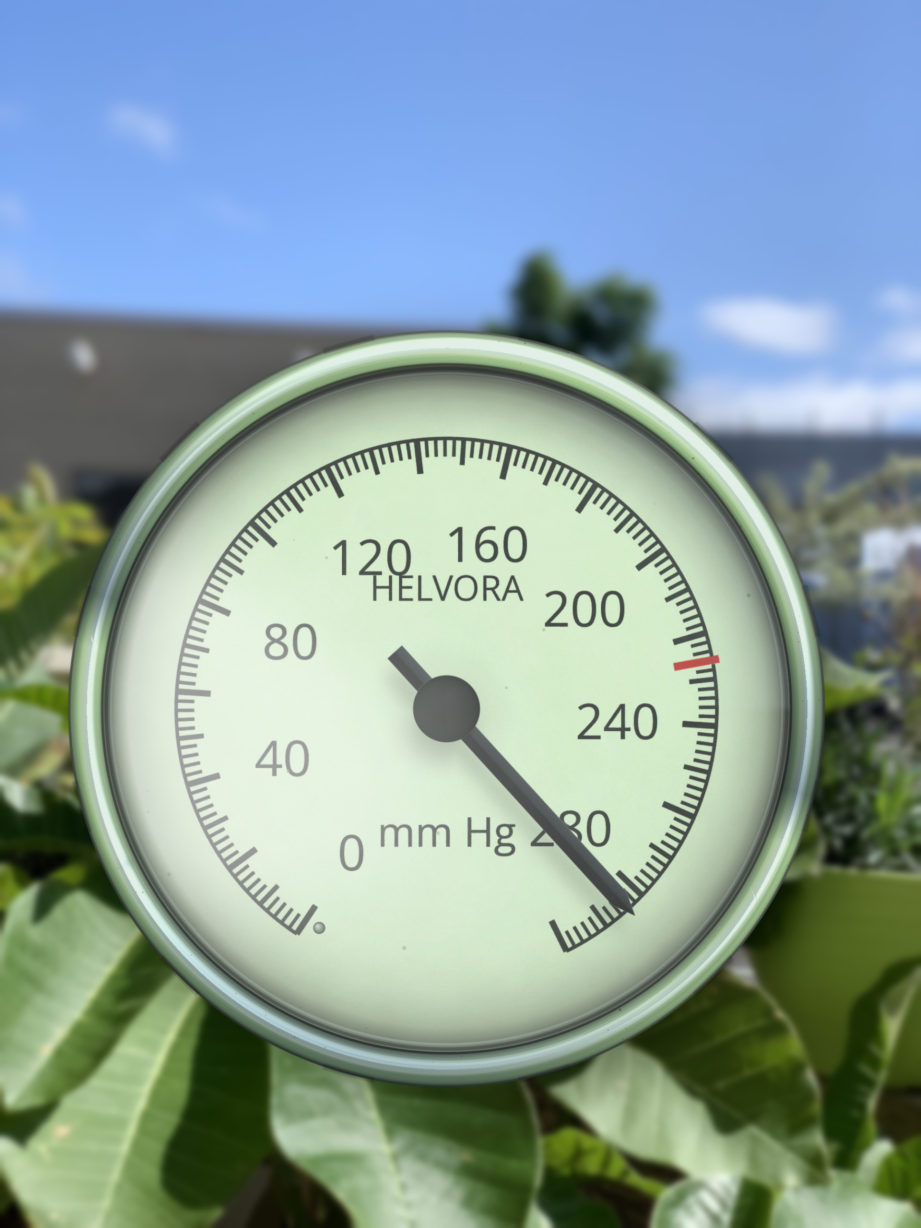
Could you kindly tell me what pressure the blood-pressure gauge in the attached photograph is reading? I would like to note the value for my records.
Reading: 284 mmHg
